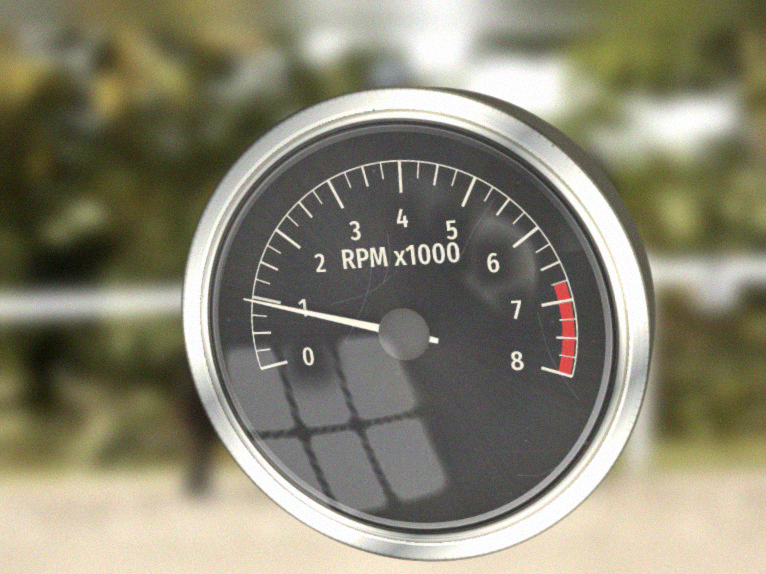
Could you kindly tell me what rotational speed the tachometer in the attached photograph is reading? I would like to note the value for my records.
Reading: 1000 rpm
